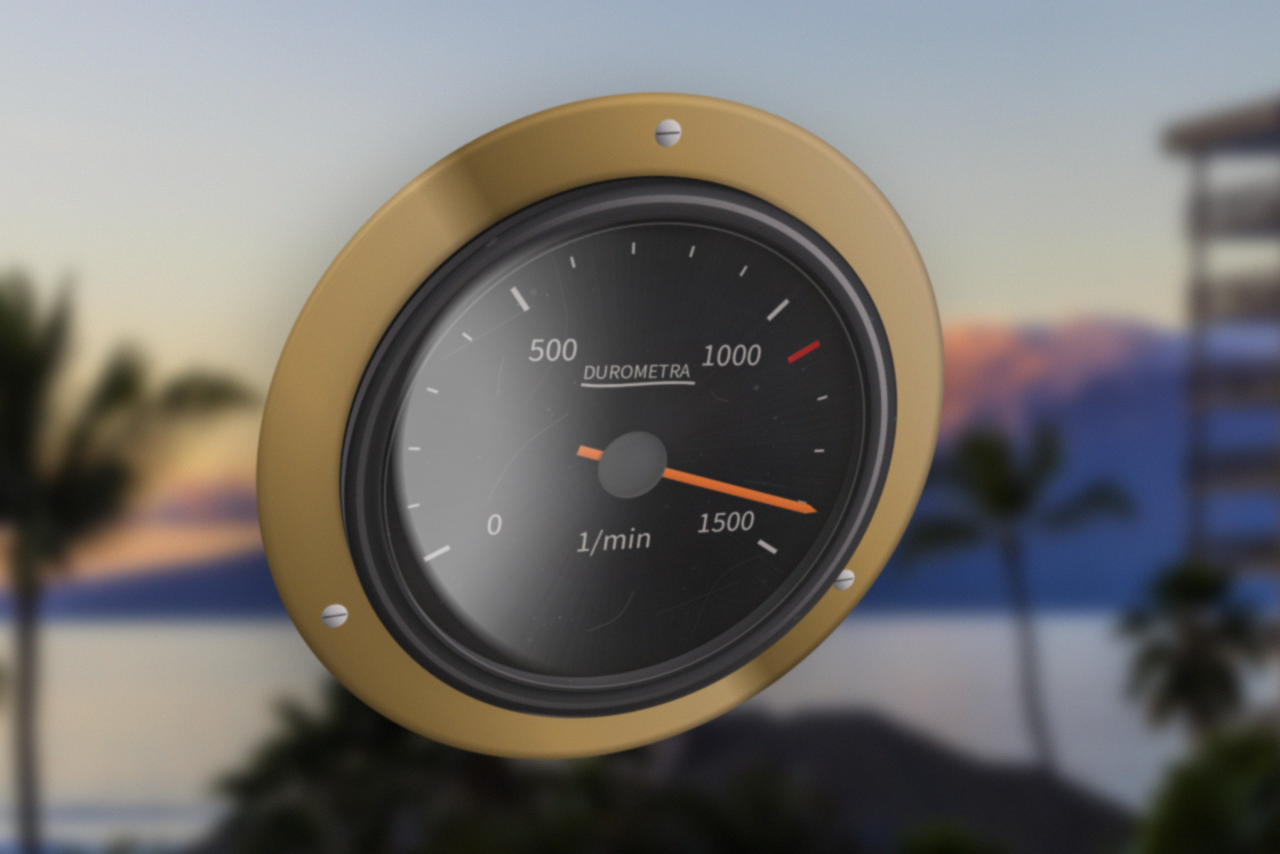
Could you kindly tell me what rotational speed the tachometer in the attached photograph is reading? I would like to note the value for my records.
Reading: 1400 rpm
